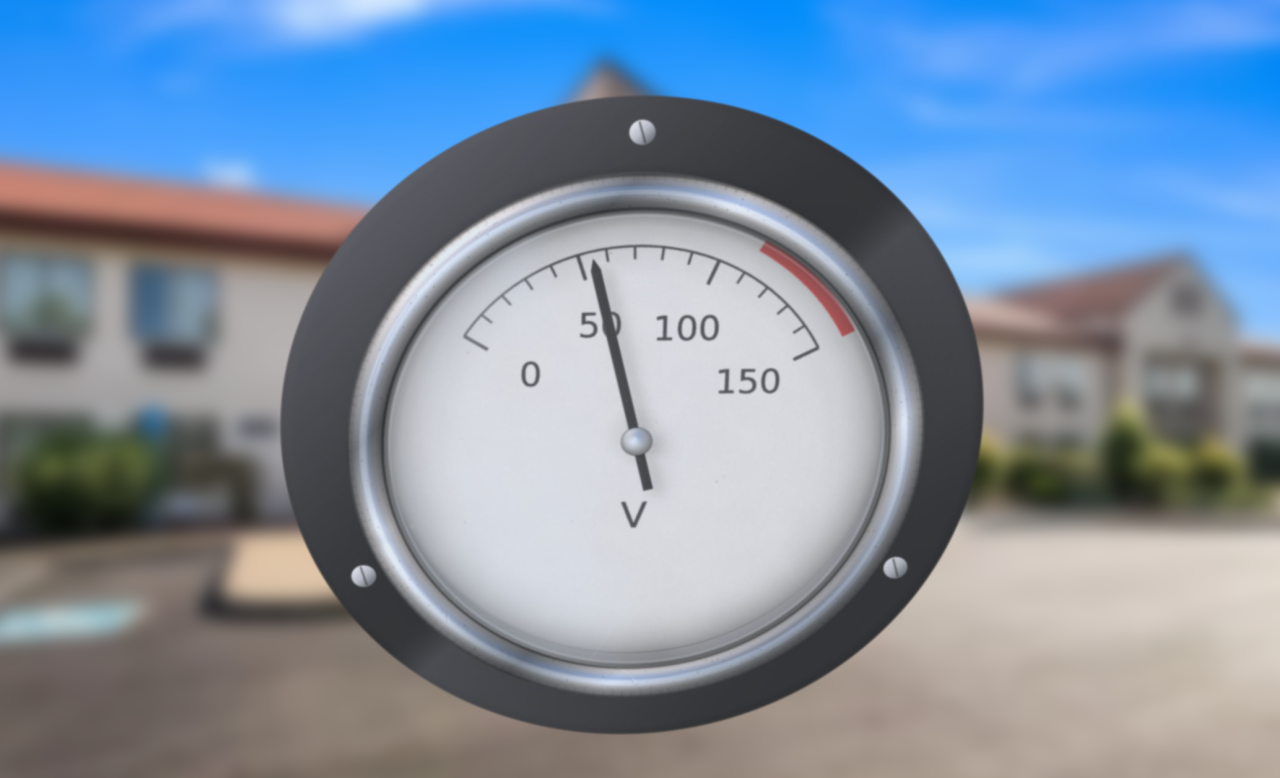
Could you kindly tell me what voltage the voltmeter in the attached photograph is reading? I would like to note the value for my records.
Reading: 55 V
